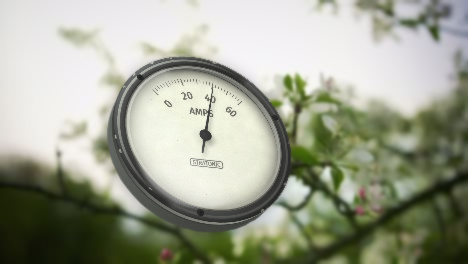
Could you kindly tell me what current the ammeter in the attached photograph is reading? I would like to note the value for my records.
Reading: 40 A
